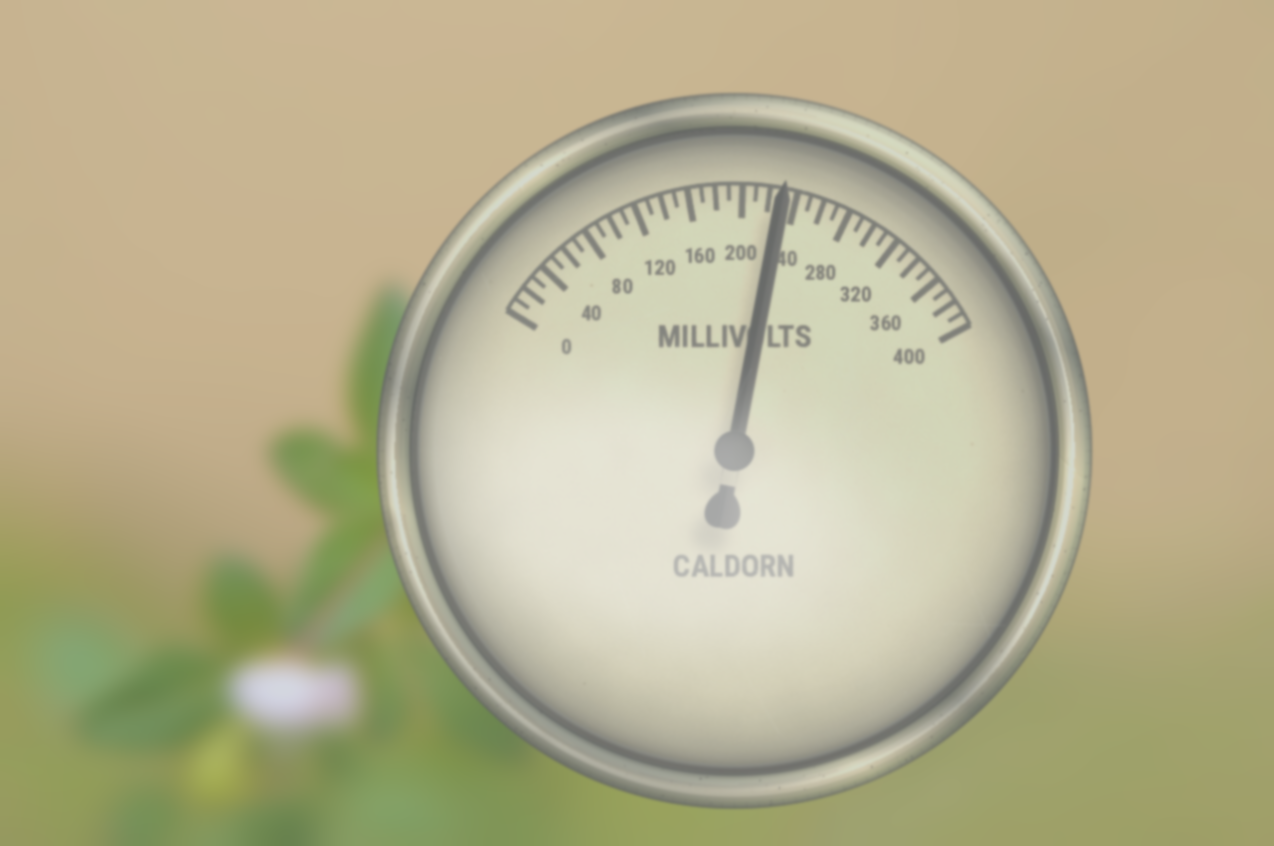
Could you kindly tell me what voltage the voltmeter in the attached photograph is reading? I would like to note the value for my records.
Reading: 230 mV
